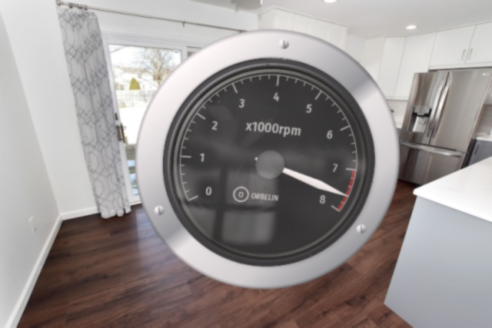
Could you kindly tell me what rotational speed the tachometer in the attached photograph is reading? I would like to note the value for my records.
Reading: 7600 rpm
